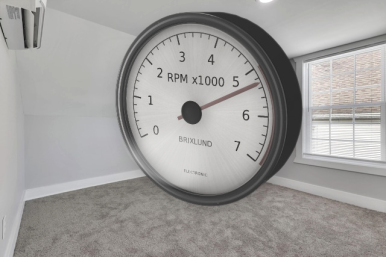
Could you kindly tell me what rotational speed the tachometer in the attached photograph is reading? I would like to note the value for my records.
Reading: 5300 rpm
